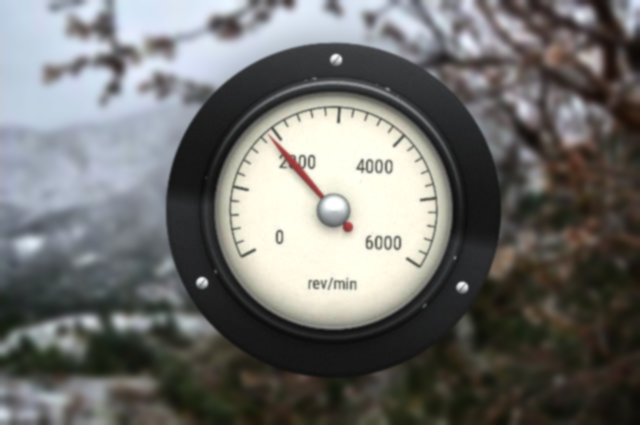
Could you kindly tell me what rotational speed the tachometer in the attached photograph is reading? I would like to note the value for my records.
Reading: 1900 rpm
